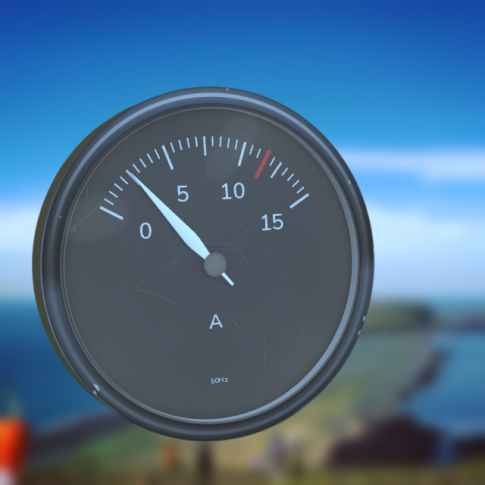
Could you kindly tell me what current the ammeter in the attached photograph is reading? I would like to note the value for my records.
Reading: 2.5 A
